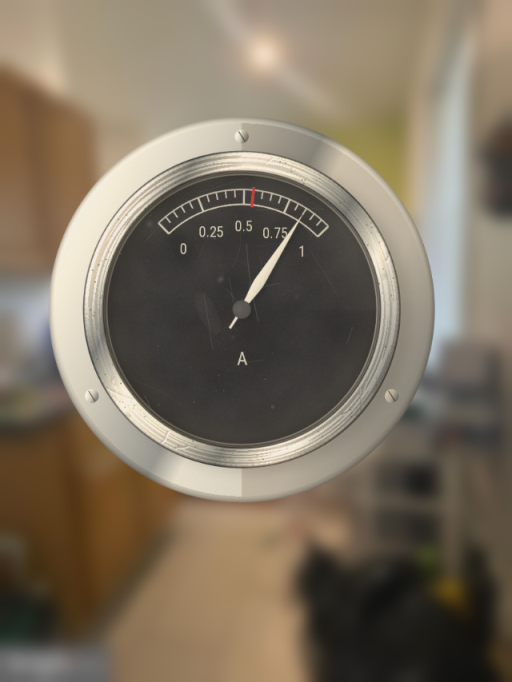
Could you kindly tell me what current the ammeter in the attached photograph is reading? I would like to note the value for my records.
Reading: 0.85 A
